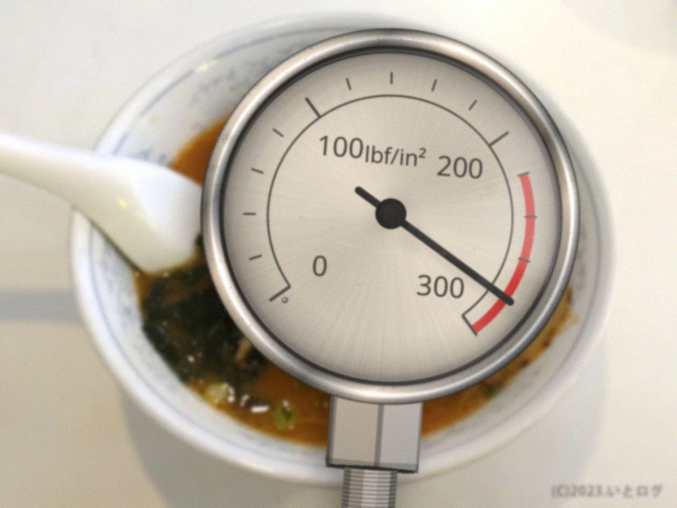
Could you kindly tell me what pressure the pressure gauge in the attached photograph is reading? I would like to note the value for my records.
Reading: 280 psi
